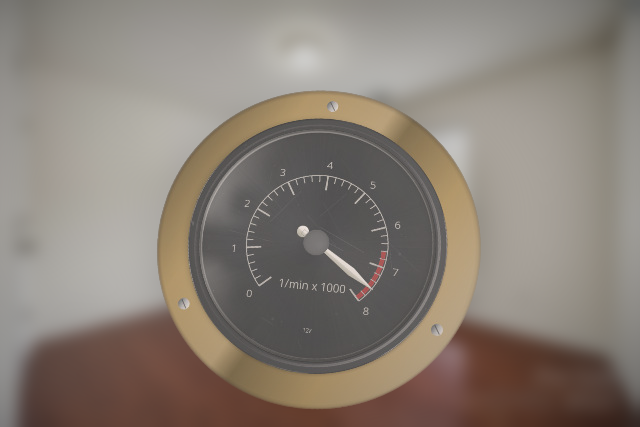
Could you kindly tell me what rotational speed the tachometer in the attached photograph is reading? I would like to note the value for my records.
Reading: 7600 rpm
